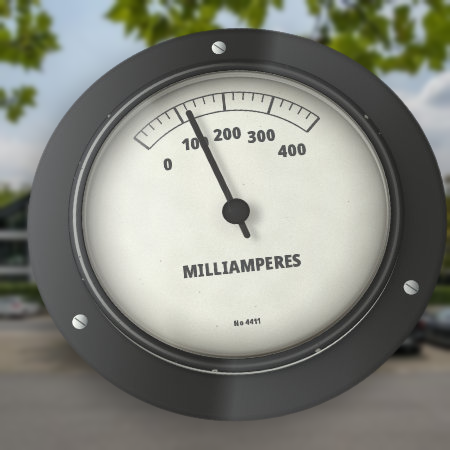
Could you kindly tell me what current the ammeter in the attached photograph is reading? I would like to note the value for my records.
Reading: 120 mA
